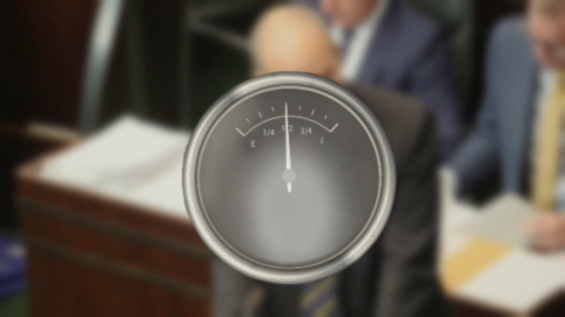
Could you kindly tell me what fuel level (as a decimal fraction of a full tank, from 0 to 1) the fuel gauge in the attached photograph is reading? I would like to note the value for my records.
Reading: 0.5
